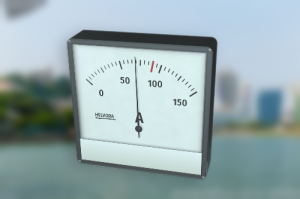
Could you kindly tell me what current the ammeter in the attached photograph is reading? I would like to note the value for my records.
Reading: 70 A
